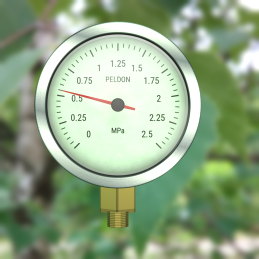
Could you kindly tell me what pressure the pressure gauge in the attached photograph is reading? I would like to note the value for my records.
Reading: 0.55 MPa
